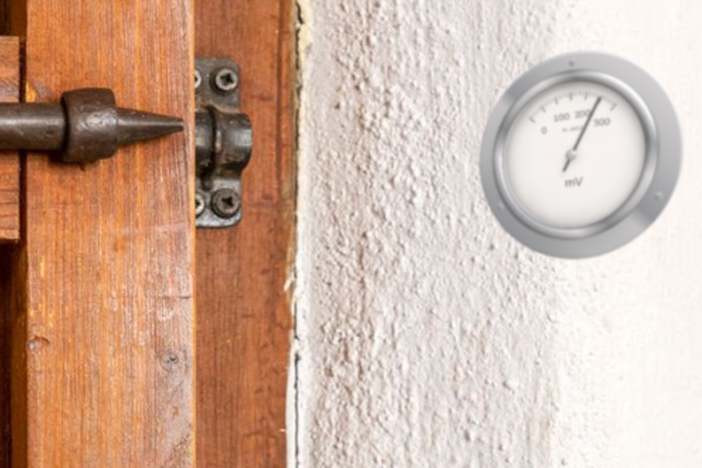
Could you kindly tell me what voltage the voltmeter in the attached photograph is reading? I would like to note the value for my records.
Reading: 250 mV
